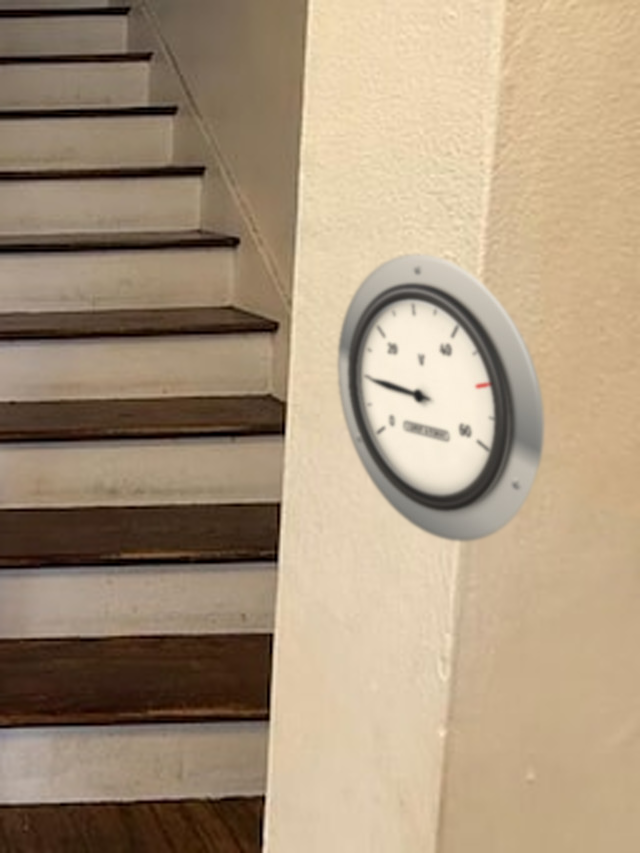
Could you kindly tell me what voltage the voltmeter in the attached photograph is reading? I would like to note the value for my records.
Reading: 10 V
